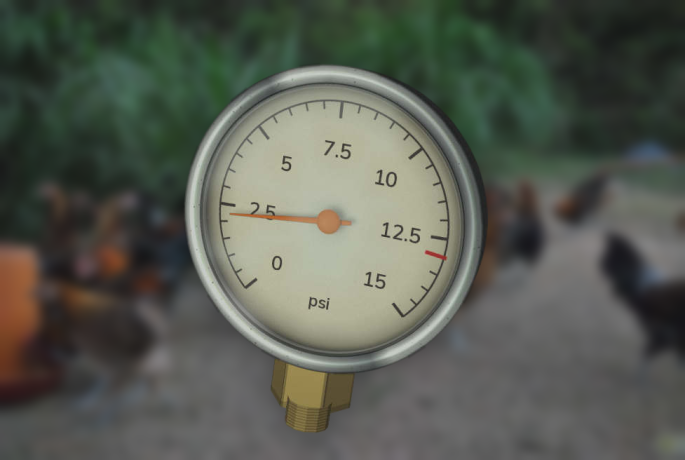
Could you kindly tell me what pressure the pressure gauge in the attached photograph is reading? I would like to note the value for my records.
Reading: 2.25 psi
